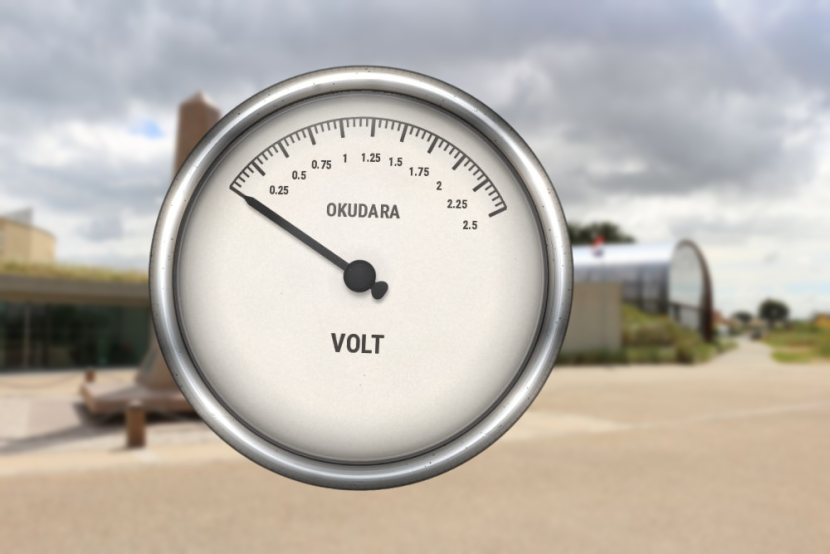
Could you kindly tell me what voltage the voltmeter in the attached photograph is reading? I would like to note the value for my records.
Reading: 0 V
